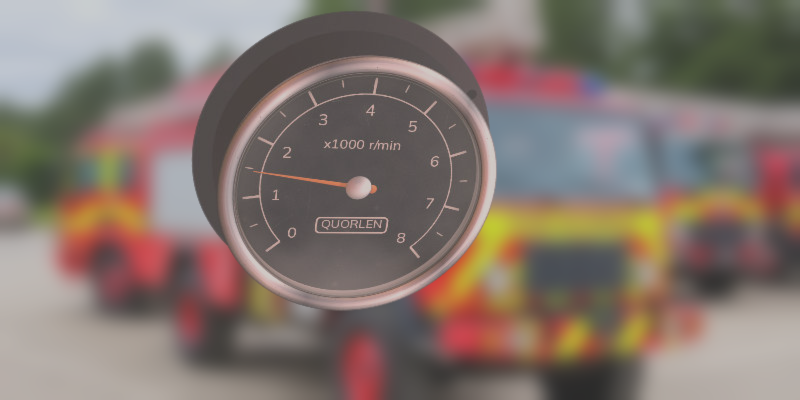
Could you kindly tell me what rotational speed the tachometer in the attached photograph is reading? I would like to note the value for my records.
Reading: 1500 rpm
